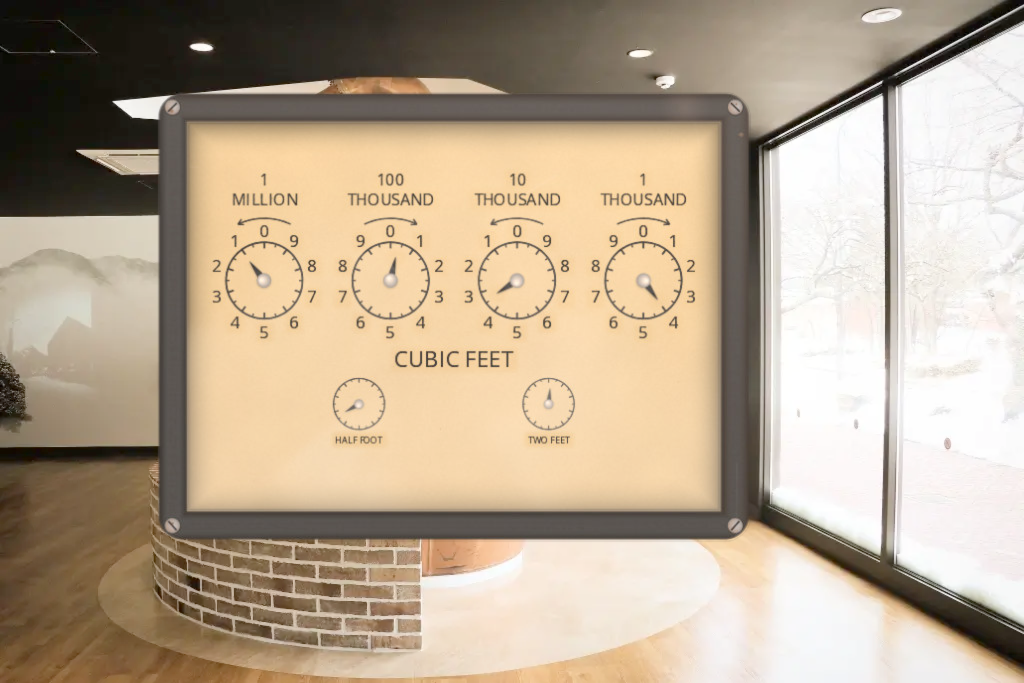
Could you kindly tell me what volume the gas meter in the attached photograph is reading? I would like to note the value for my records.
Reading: 103400 ft³
